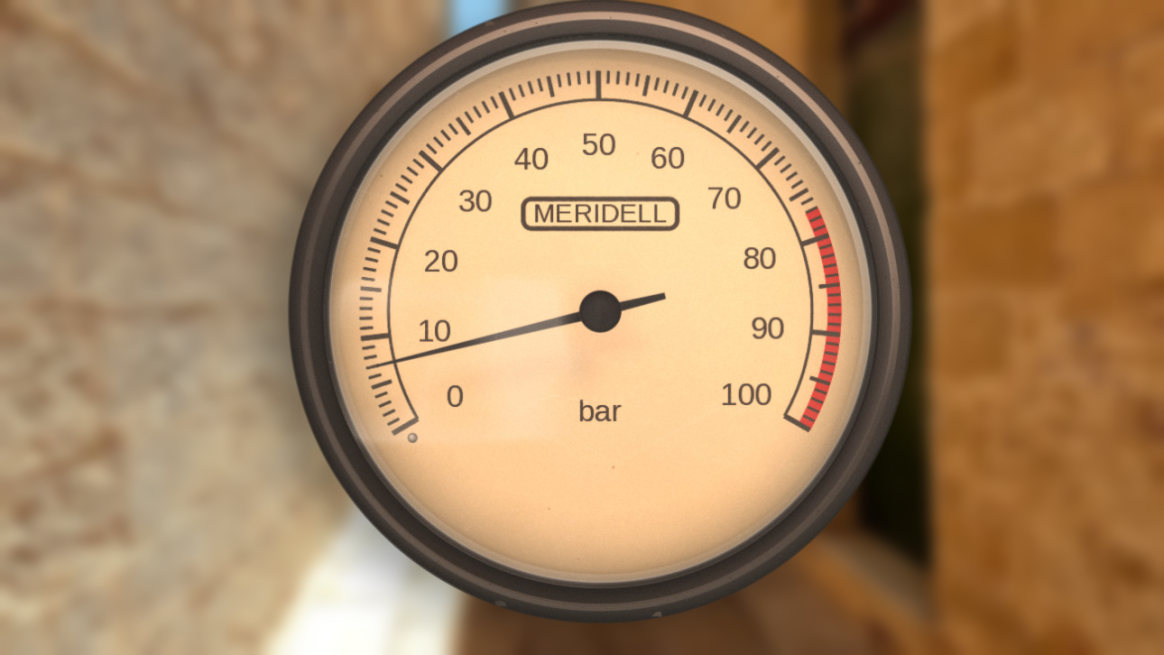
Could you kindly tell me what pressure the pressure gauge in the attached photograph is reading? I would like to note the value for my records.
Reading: 7 bar
